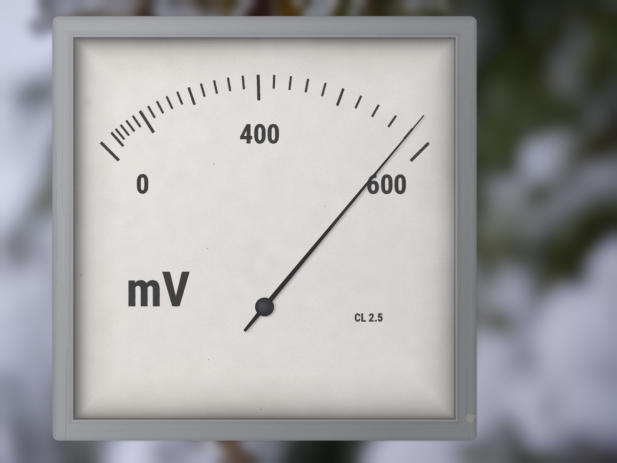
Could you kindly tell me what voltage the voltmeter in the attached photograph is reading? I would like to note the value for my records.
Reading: 580 mV
